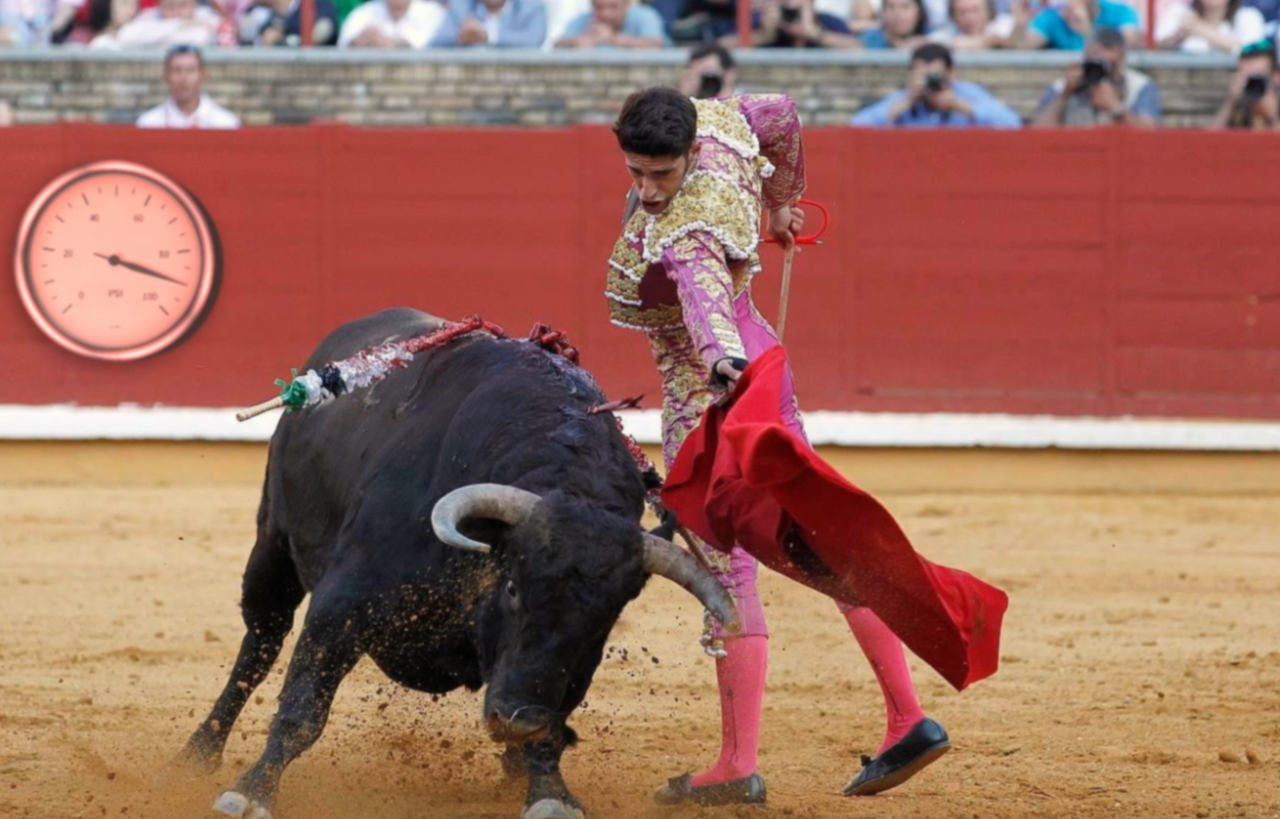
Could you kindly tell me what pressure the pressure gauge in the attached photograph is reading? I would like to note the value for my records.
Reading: 90 psi
